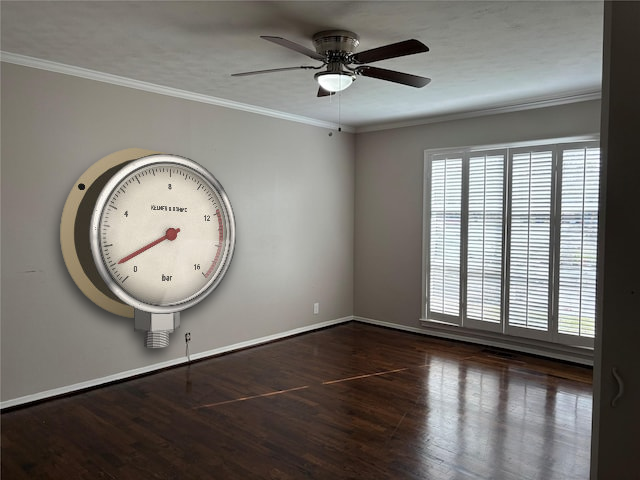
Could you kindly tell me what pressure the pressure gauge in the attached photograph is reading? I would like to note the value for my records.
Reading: 1 bar
